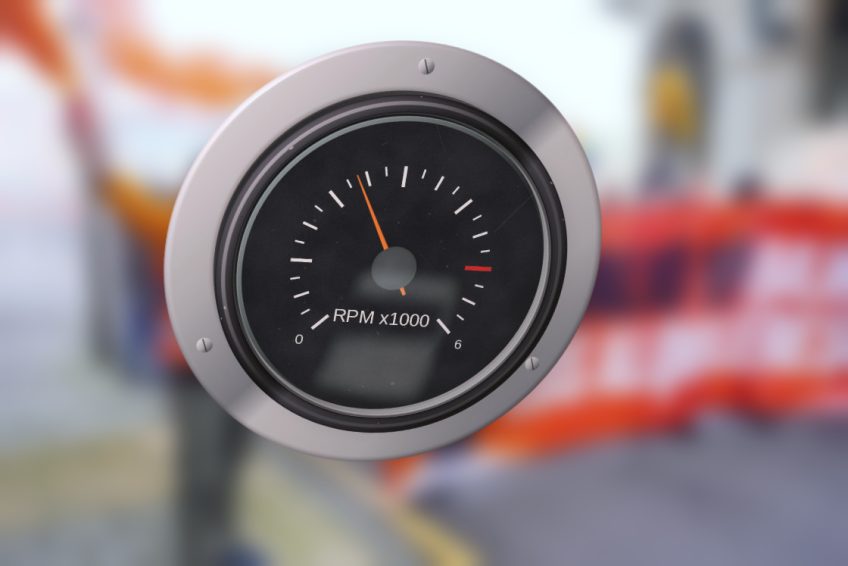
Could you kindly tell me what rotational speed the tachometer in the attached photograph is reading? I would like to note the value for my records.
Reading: 2375 rpm
